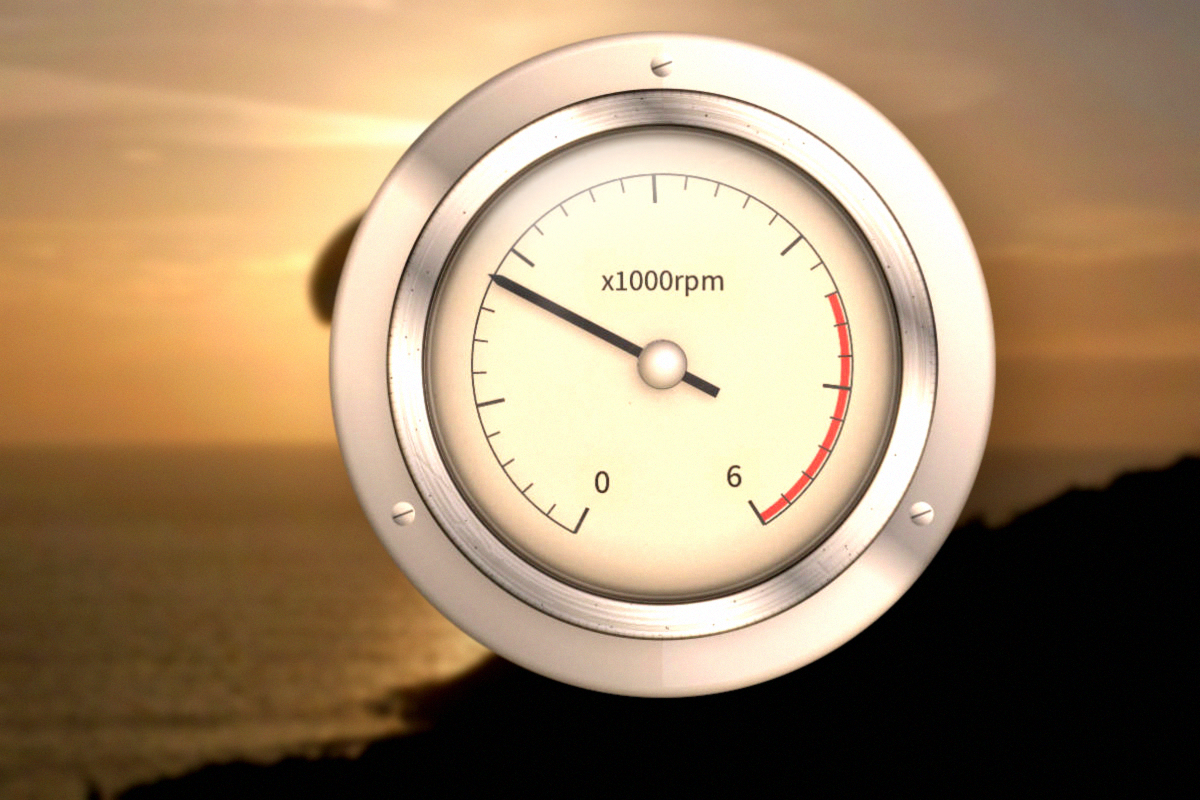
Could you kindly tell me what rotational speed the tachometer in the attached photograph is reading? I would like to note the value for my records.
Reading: 1800 rpm
